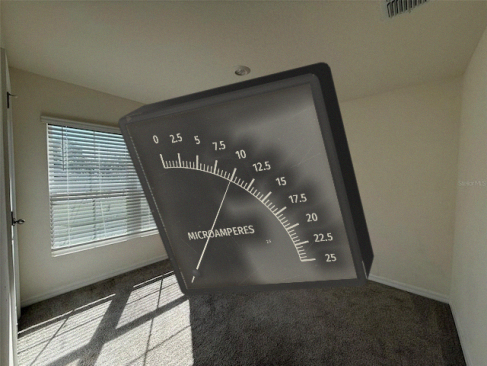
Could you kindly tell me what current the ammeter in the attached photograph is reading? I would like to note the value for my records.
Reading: 10 µA
